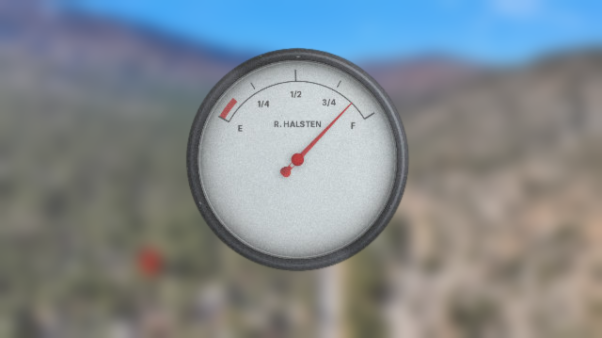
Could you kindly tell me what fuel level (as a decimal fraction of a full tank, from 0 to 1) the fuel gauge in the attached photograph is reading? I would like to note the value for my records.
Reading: 0.875
